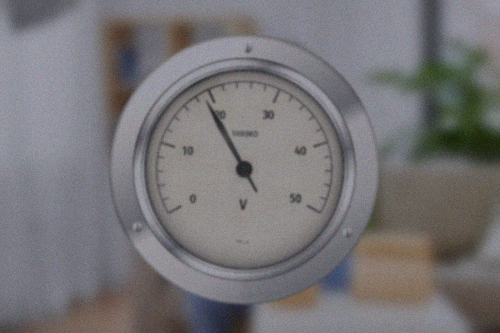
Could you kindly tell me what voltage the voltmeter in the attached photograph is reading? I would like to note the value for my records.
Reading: 19 V
